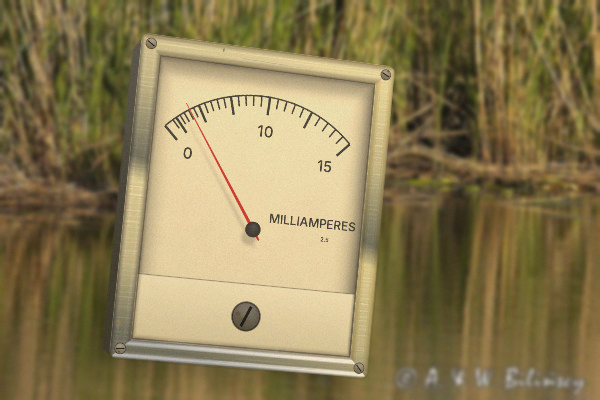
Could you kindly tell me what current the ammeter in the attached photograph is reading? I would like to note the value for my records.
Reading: 4 mA
